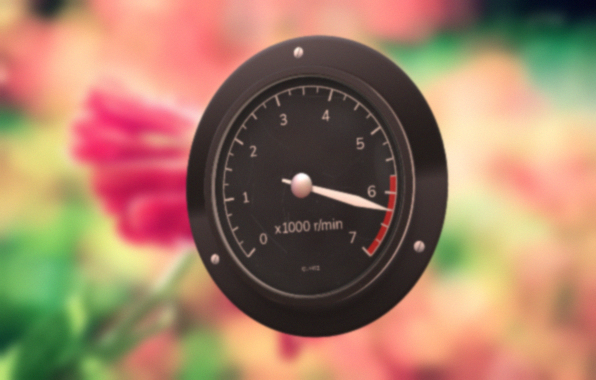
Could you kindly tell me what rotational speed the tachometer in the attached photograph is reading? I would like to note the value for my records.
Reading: 6250 rpm
